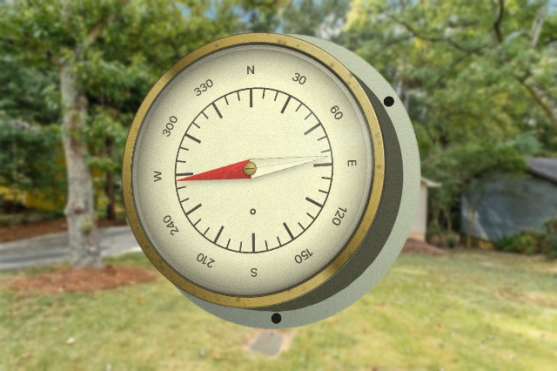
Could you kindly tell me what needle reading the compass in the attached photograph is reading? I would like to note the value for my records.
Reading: 265 °
